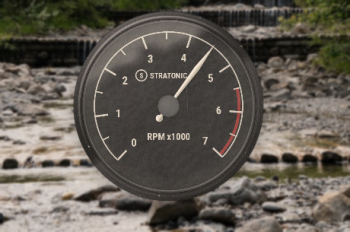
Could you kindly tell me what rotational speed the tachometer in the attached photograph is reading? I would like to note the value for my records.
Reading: 4500 rpm
